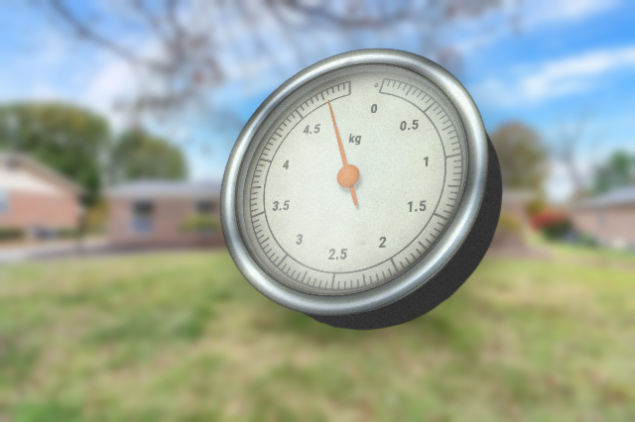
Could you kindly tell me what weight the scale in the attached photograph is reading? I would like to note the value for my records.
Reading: 4.8 kg
